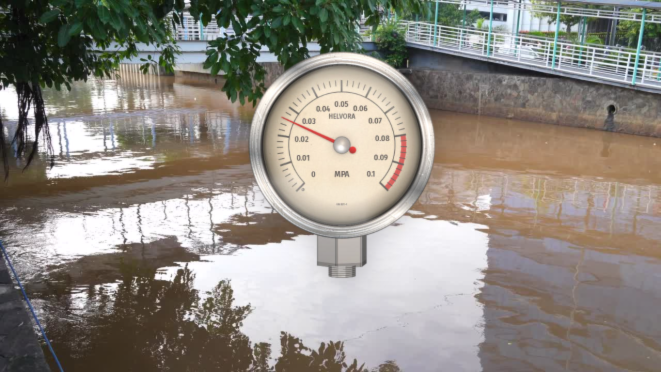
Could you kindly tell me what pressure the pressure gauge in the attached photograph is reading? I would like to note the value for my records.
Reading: 0.026 MPa
